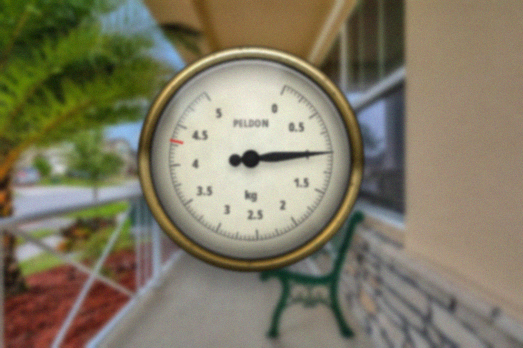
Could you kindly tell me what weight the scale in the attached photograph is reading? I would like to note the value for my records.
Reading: 1 kg
